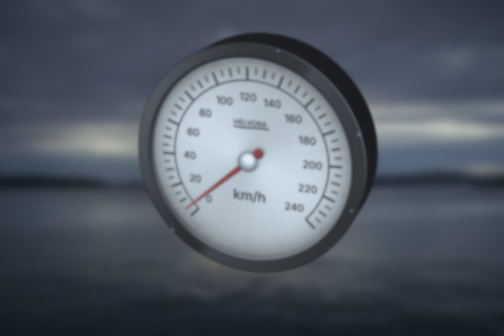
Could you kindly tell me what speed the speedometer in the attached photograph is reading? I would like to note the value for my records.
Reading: 5 km/h
